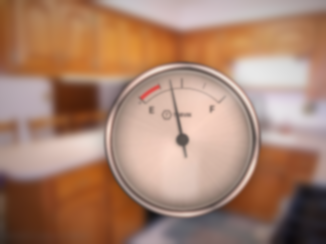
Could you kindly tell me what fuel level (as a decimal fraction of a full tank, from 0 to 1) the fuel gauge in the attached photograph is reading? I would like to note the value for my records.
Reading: 0.375
